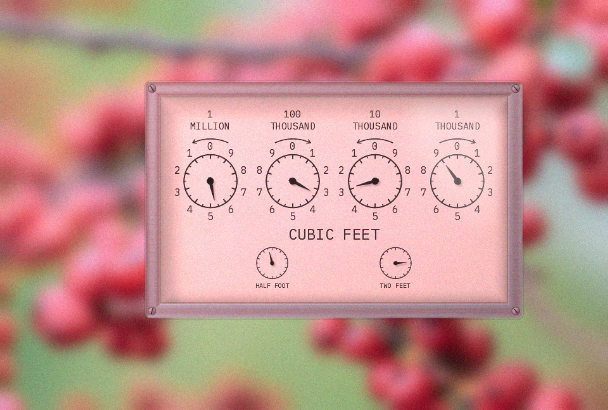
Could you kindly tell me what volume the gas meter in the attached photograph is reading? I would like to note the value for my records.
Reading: 532900 ft³
